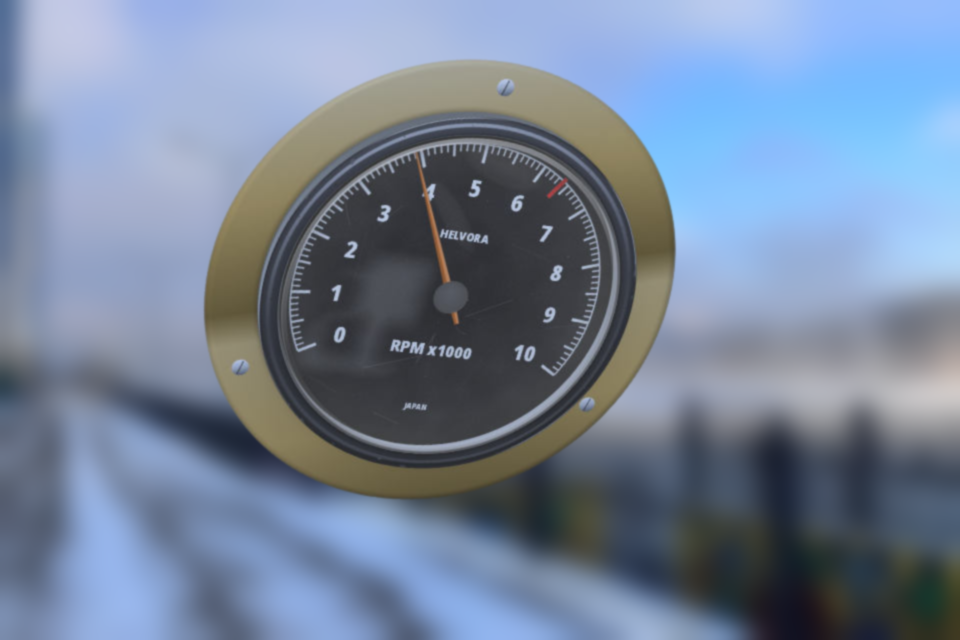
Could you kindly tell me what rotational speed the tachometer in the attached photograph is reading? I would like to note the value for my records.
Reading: 3900 rpm
